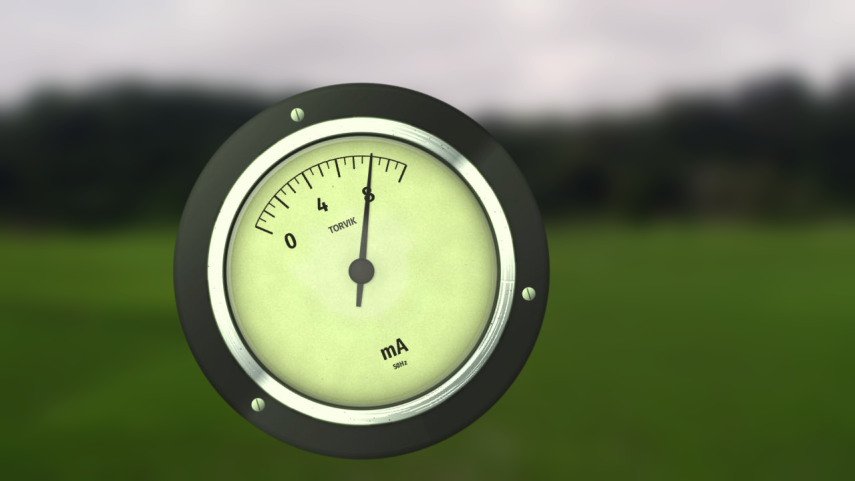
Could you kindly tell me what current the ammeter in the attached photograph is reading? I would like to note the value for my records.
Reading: 8 mA
